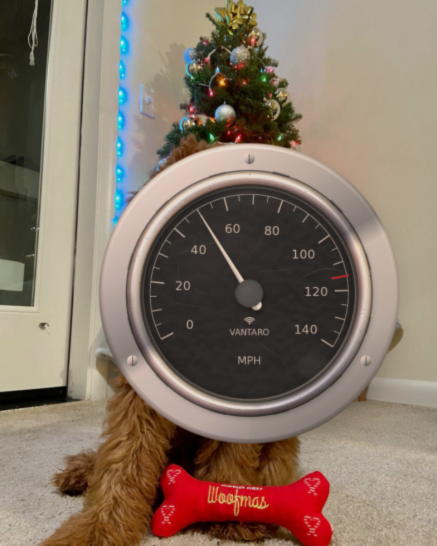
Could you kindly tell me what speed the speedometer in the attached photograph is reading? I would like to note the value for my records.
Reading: 50 mph
